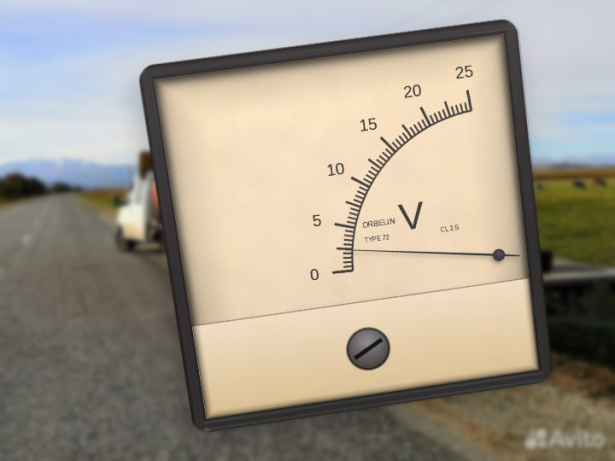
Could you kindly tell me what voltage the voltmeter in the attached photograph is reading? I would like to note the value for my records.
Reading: 2.5 V
